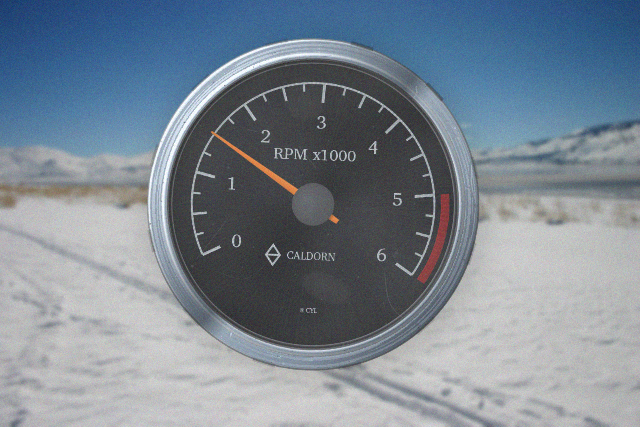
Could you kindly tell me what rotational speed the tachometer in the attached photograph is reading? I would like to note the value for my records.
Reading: 1500 rpm
